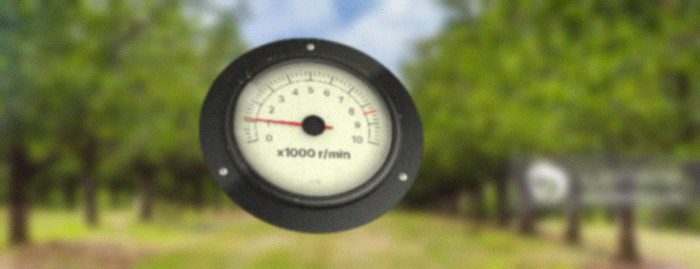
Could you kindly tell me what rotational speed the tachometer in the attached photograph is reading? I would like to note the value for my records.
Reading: 1000 rpm
